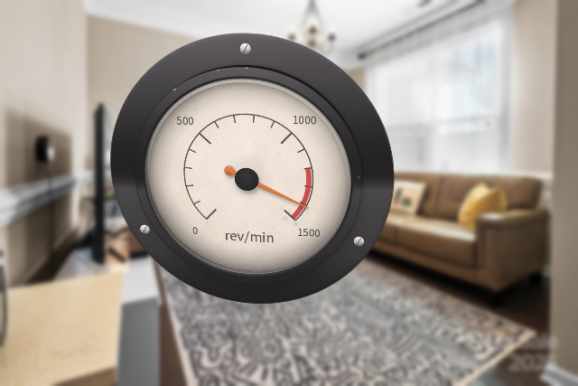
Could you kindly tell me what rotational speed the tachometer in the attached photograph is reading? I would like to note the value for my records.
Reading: 1400 rpm
